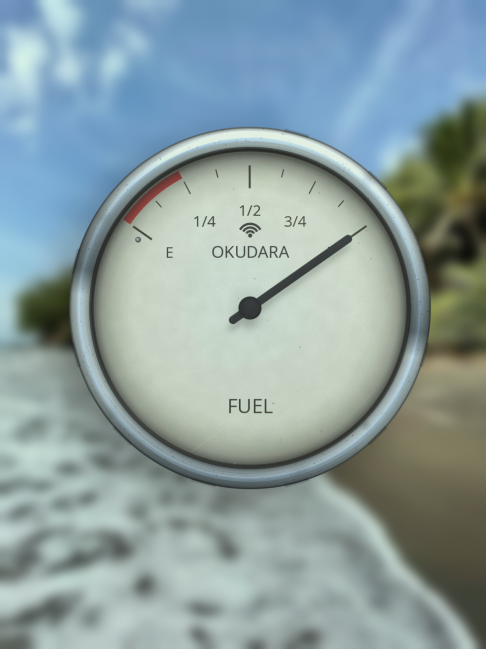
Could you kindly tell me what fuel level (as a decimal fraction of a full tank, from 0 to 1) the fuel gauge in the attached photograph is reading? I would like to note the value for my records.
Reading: 1
